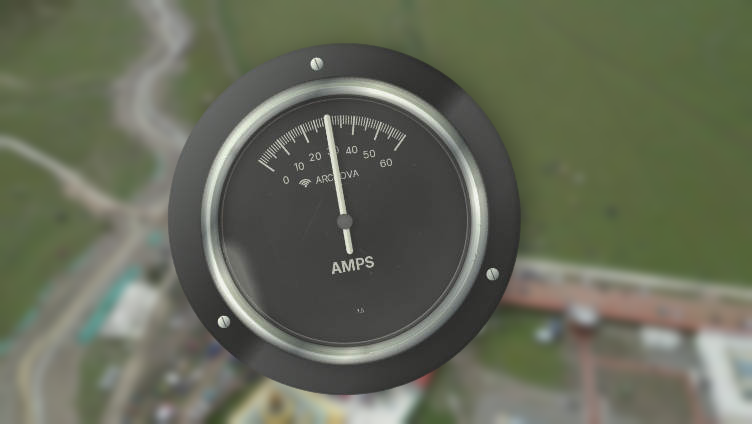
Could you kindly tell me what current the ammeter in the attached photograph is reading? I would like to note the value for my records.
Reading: 30 A
